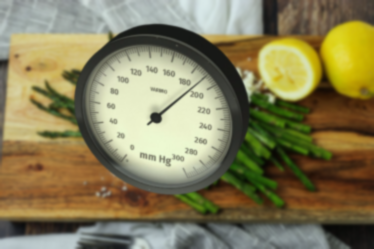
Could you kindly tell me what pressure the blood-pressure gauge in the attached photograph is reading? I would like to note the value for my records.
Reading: 190 mmHg
